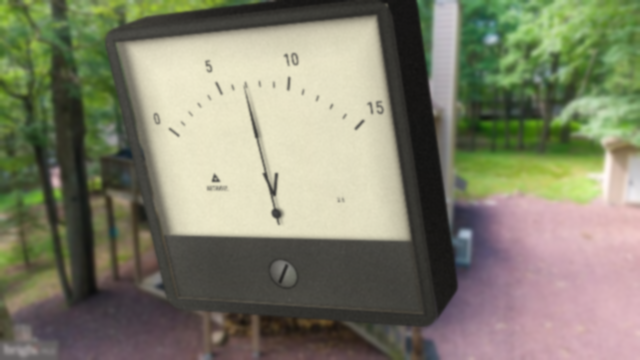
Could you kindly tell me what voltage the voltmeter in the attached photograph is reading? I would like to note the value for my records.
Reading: 7 V
